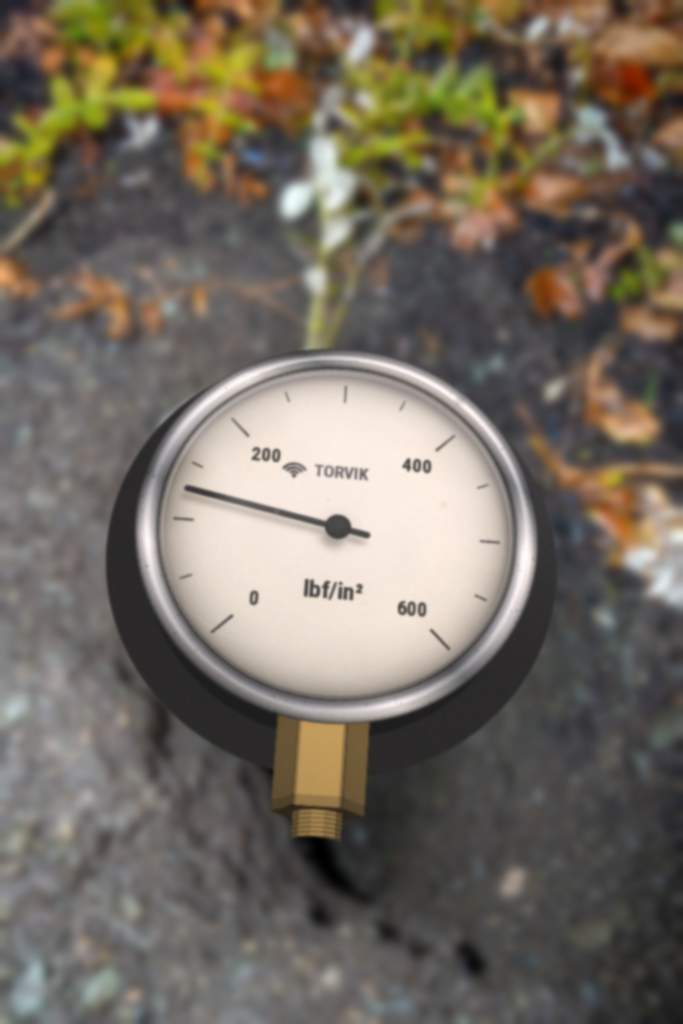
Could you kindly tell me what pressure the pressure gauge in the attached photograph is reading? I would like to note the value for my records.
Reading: 125 psi
